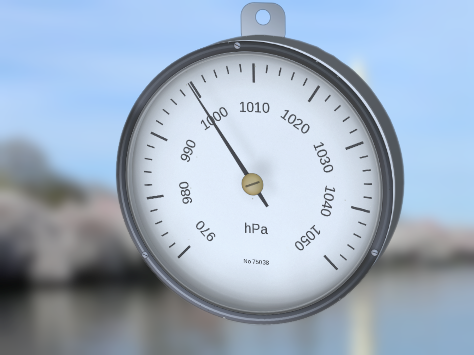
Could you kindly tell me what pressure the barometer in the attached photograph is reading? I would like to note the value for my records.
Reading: 1000 hPa
